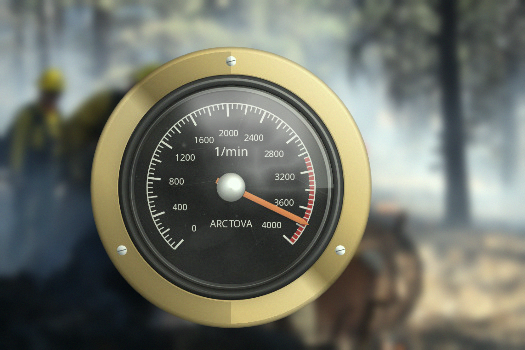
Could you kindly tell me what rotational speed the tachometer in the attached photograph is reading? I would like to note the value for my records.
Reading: 3750 rpm
